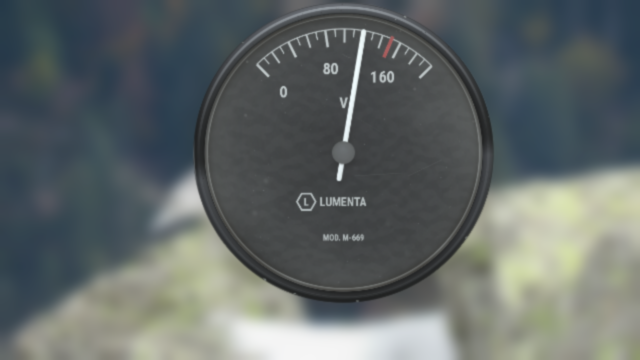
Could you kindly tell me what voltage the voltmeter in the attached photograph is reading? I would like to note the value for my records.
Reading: 120 V
